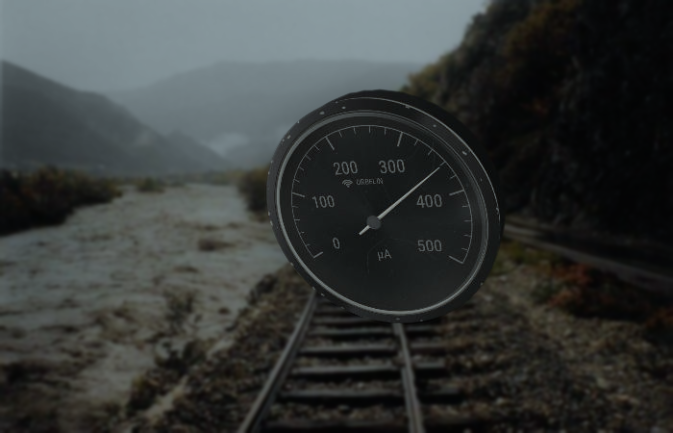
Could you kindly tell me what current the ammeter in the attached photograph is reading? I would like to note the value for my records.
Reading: 360 µA
